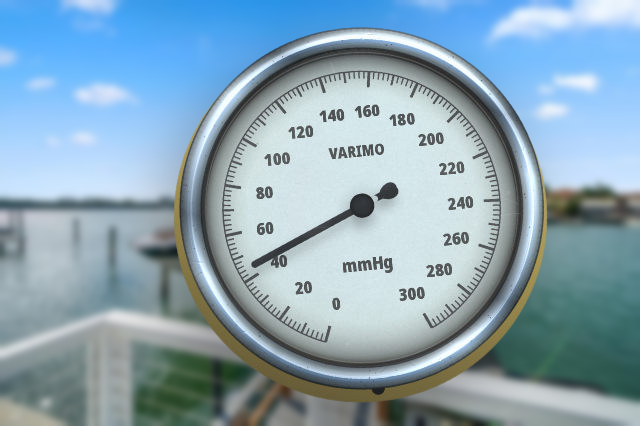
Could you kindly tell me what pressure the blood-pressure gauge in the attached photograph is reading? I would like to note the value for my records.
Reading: 44 mmHg
